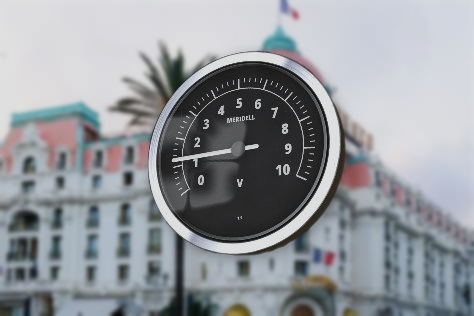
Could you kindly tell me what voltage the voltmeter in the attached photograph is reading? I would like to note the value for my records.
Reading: 1.2 V
